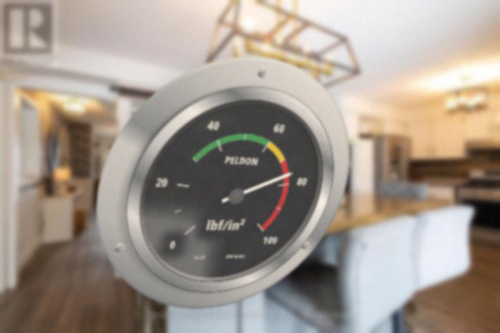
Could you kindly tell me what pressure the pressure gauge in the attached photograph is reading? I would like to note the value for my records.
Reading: 75 psi
